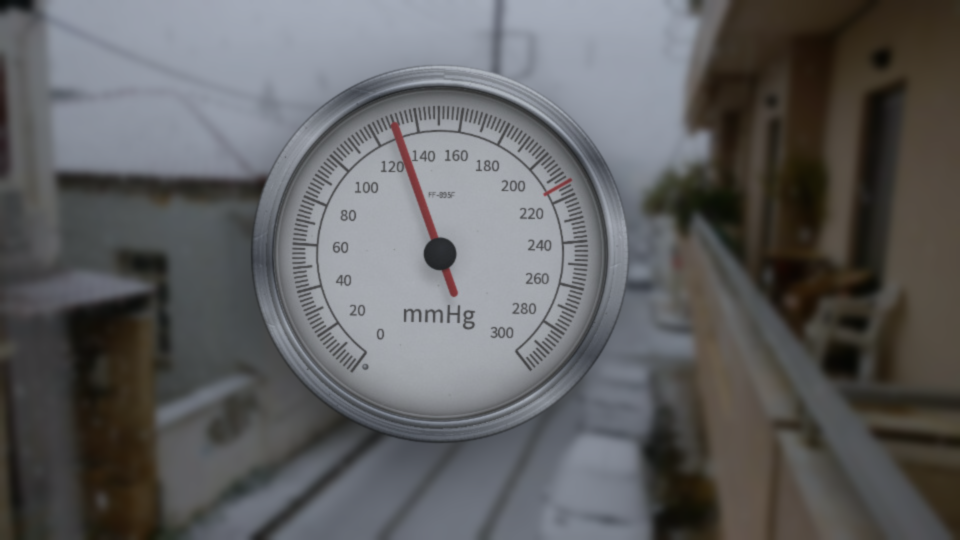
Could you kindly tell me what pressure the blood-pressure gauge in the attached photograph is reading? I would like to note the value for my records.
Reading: 130 mmHg
